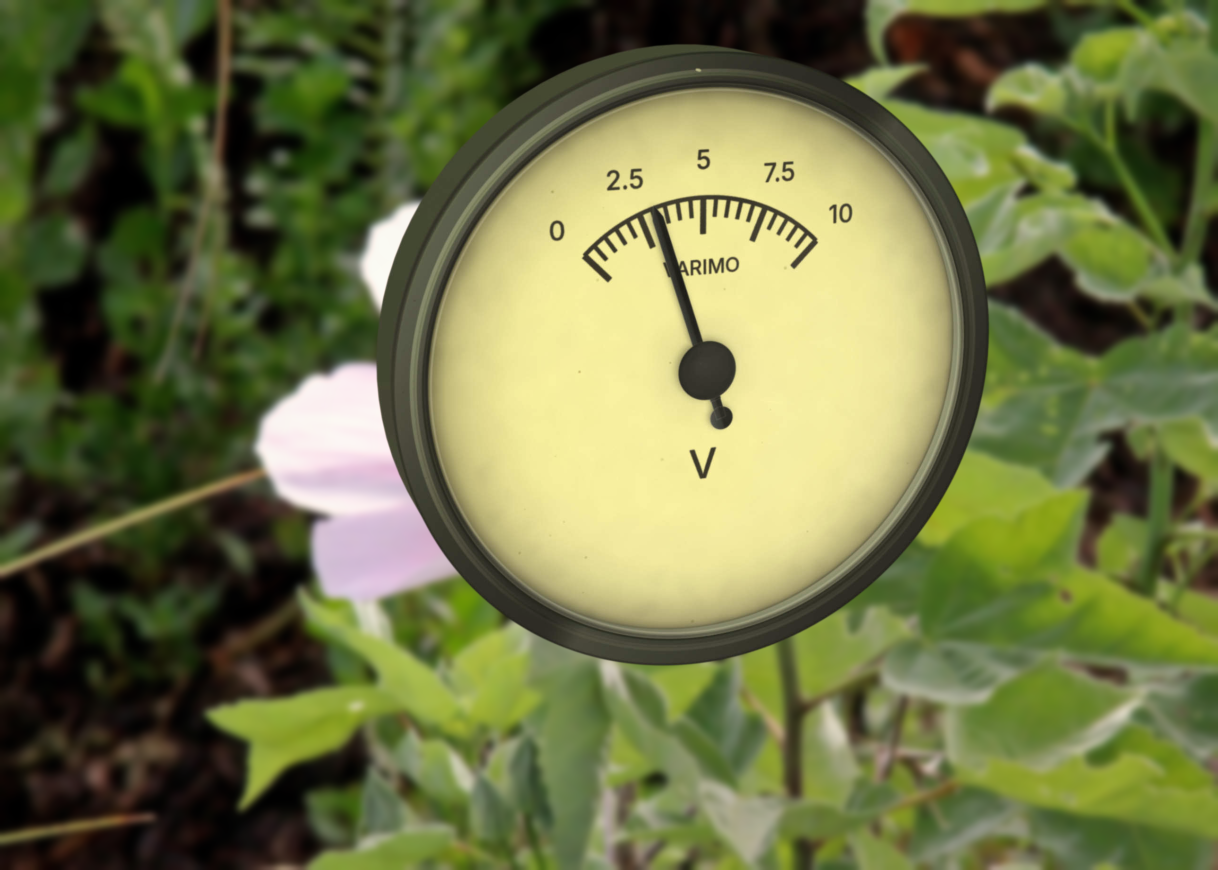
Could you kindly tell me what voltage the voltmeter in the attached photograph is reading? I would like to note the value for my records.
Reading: 3 V
